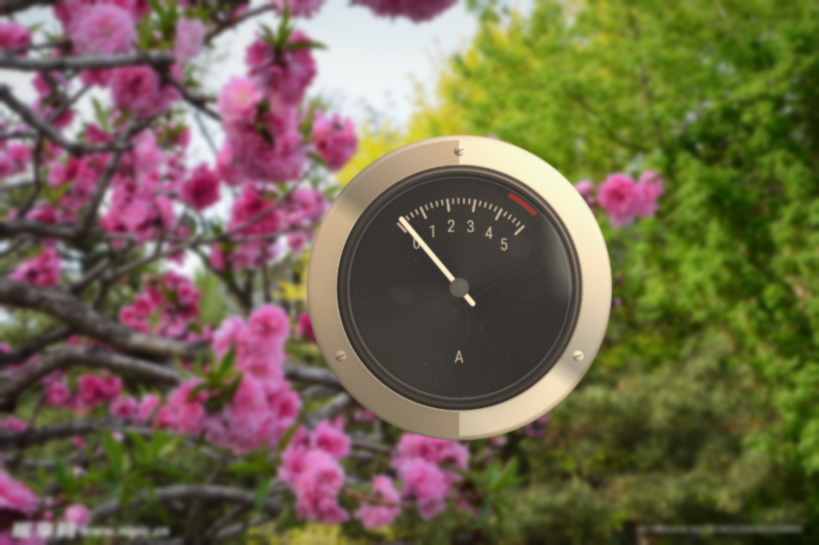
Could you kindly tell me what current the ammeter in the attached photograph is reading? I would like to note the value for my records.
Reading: 0.2 A
